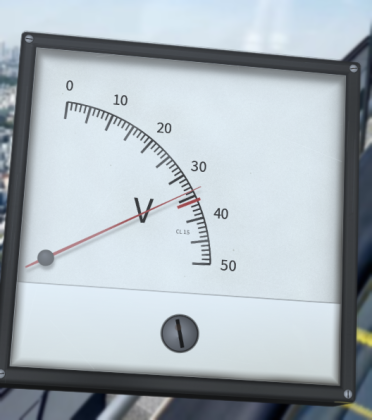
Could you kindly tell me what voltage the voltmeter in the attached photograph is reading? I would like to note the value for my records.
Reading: 34 V
